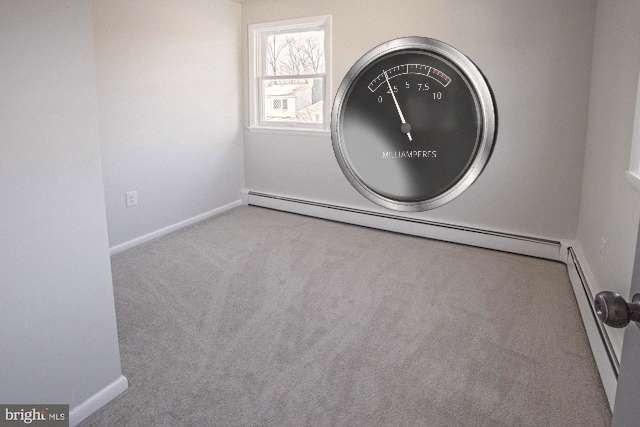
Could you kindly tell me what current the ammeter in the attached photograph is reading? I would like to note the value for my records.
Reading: 2.5 mA
